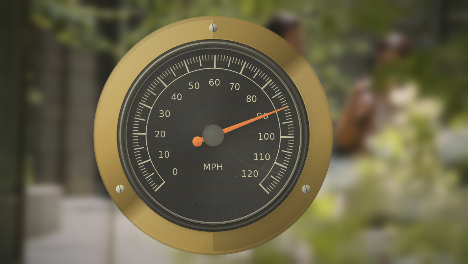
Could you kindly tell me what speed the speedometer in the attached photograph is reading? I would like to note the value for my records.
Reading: 90 mph
